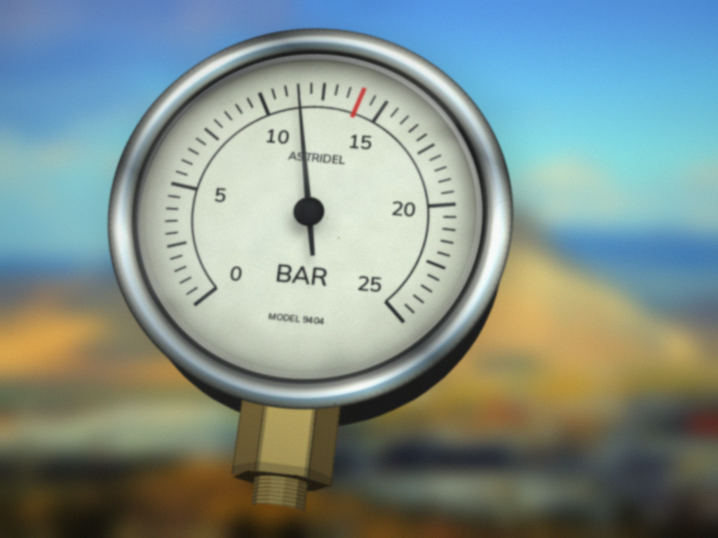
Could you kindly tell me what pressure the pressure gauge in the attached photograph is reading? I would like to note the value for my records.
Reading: 11.5 bar
